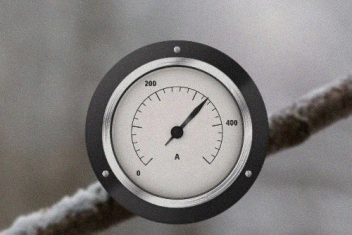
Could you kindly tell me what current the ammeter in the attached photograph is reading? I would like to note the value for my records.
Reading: 330 A
